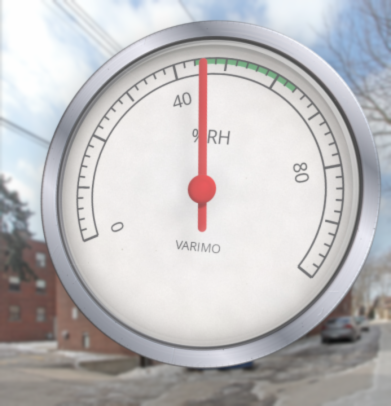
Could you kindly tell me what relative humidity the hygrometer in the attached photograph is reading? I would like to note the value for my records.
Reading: 46 %
